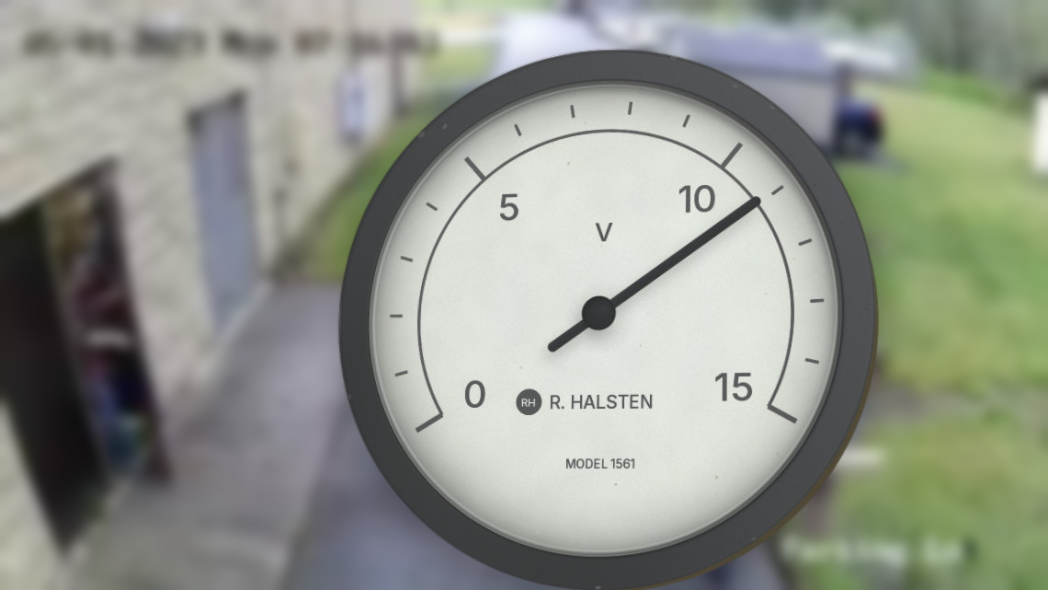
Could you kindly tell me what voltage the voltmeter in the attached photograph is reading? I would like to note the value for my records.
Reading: 11 V
